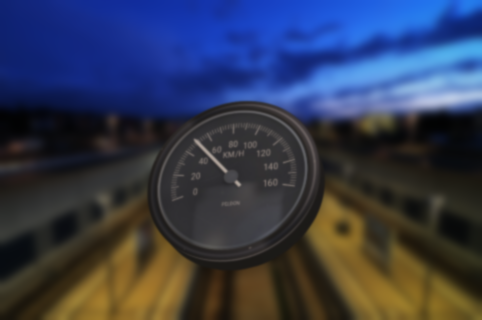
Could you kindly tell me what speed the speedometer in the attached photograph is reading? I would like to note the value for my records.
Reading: 50 km/h
